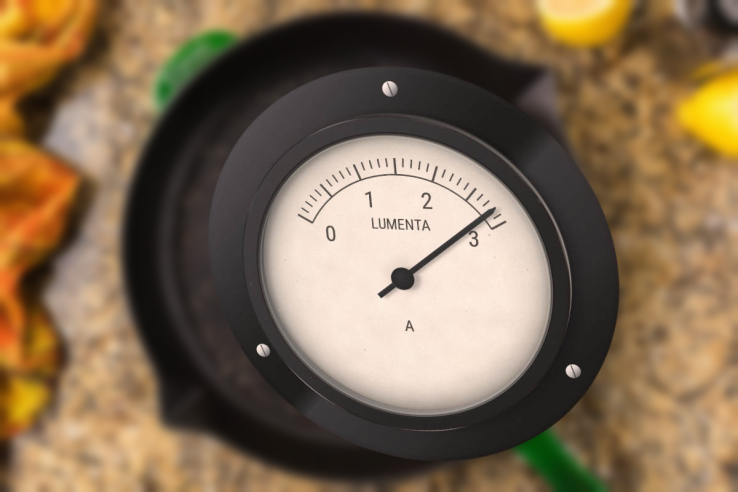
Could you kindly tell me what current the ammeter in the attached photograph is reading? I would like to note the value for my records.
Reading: 2.8 A
